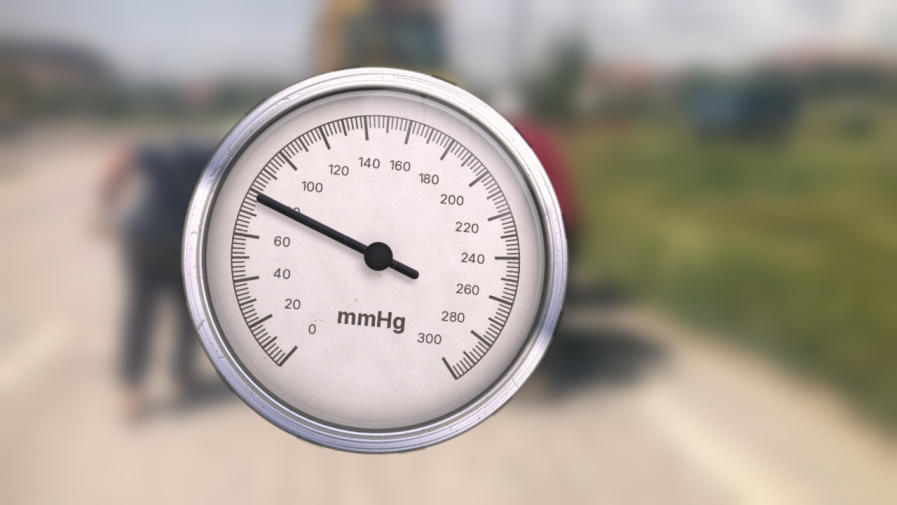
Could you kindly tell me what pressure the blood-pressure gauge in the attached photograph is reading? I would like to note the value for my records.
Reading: 78 mmHg
